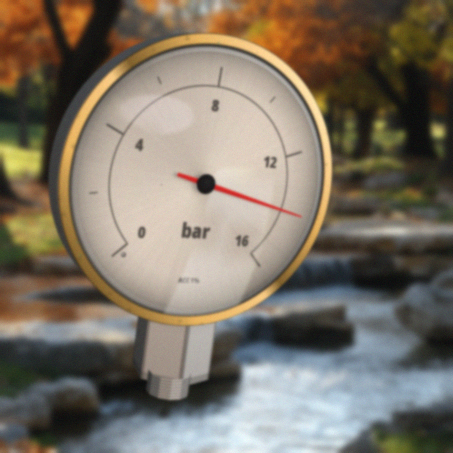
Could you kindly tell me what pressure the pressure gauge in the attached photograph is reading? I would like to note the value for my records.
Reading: 14 bar
